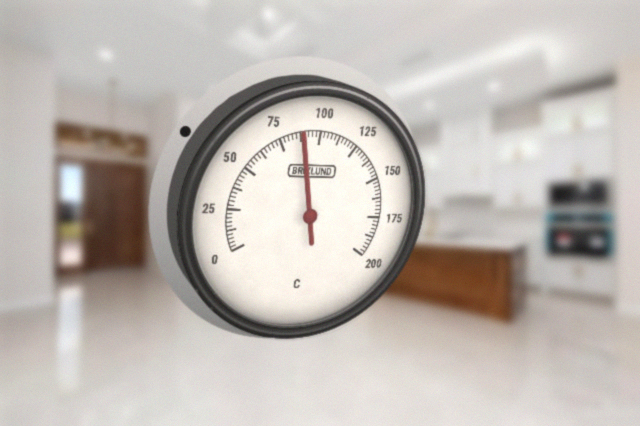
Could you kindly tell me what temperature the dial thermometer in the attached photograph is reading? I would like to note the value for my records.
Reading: 87.5 °C
